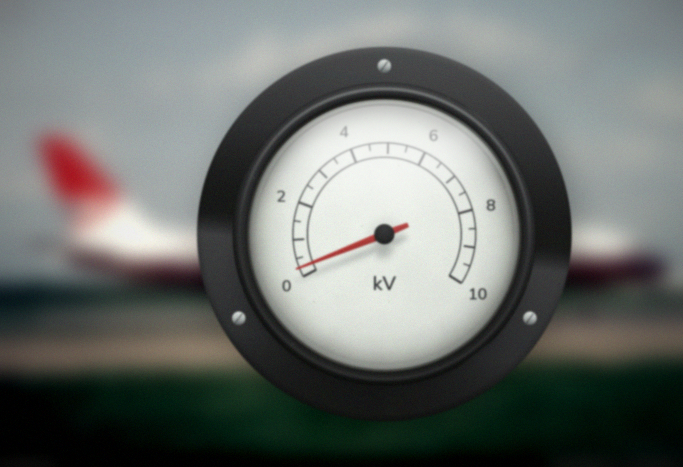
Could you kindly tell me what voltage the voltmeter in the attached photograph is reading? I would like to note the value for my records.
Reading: 0.25 kV
